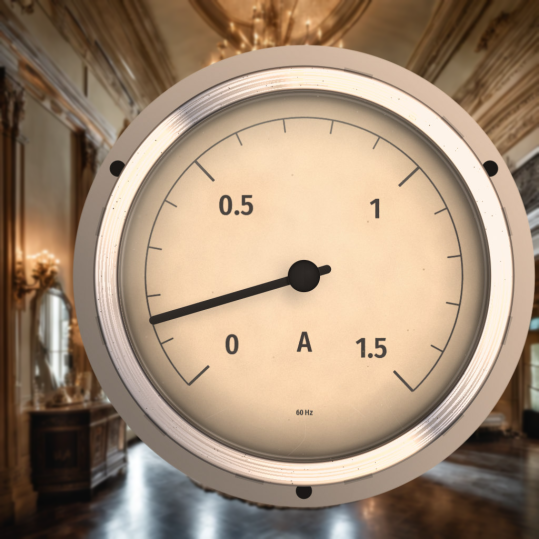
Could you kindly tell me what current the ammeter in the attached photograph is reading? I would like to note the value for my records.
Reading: 0.15 A
